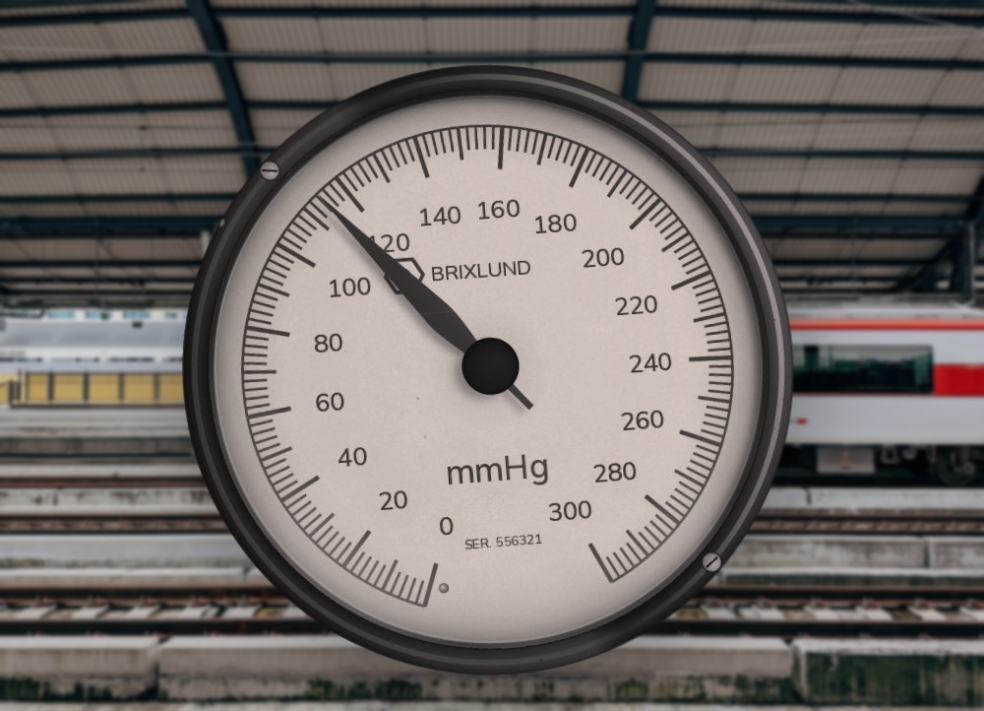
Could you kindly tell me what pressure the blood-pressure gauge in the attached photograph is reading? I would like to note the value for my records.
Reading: 114 mmHg
